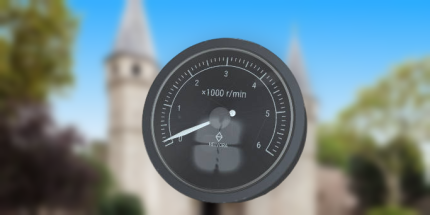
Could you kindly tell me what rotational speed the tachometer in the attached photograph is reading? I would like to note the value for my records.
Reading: 100 rpm
